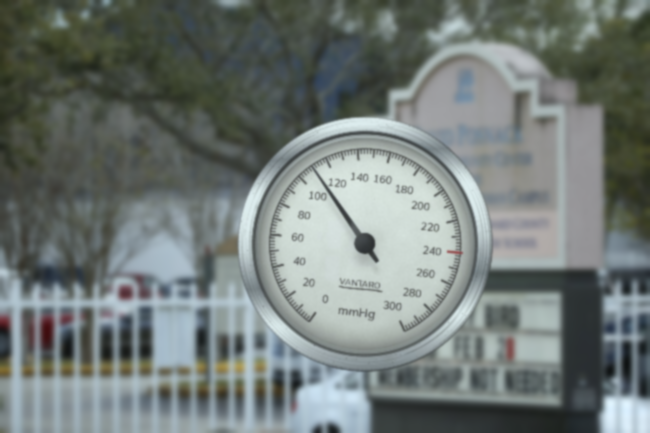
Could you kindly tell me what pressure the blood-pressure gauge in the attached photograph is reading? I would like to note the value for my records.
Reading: 110 mmHg
